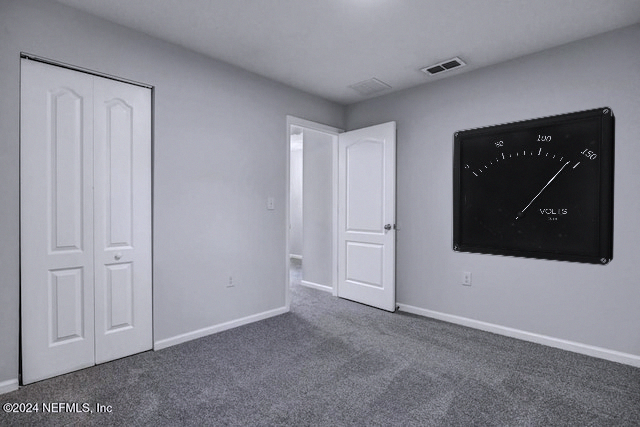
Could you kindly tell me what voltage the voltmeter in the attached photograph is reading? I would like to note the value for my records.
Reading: 140 V
